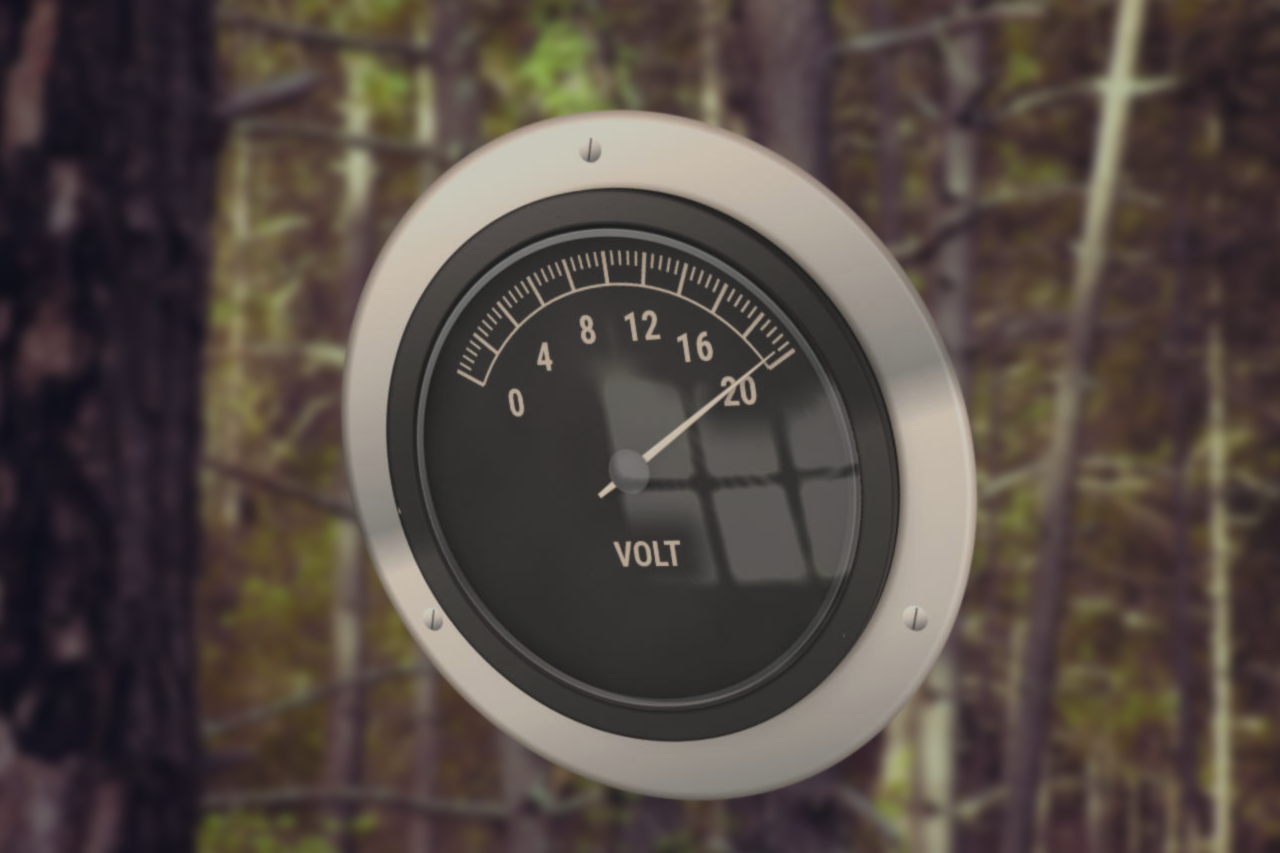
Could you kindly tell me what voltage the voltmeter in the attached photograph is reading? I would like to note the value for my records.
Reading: 19.6 V
